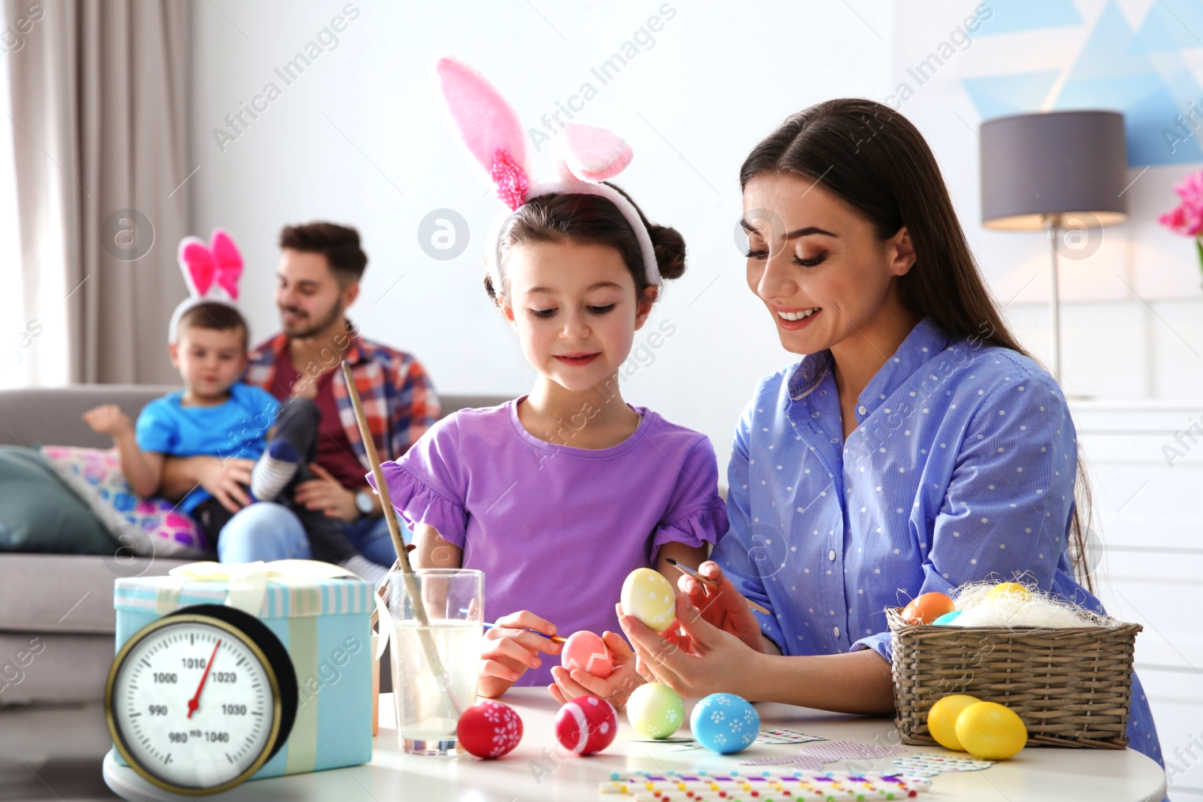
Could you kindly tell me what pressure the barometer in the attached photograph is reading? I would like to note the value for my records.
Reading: 1015 mbar
